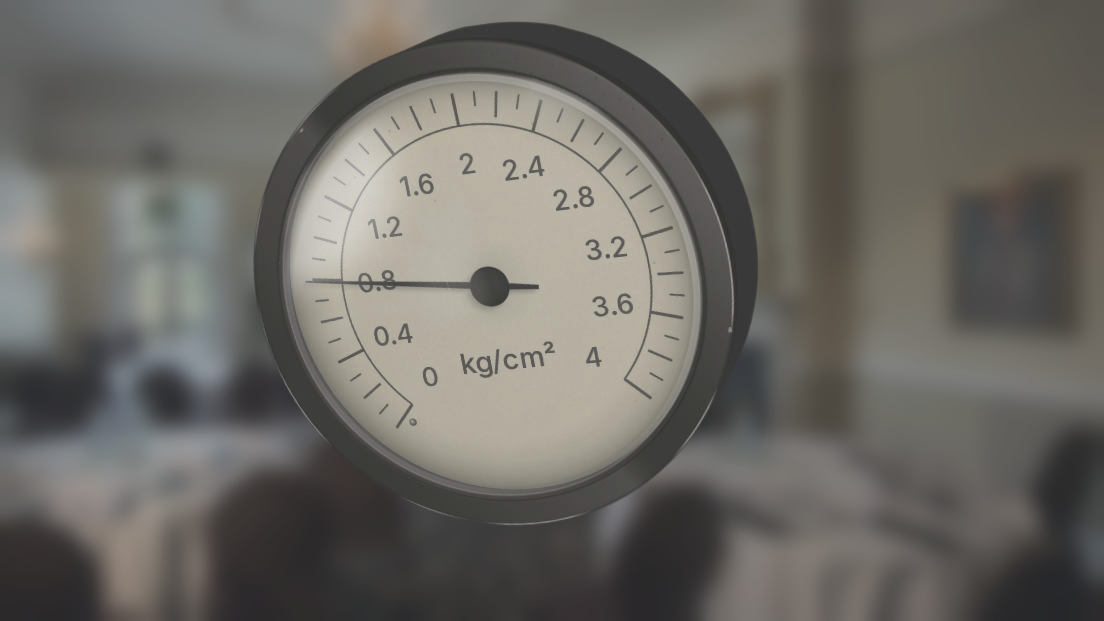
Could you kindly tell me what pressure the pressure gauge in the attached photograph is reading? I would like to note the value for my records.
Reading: 0.8 kg/cm²
